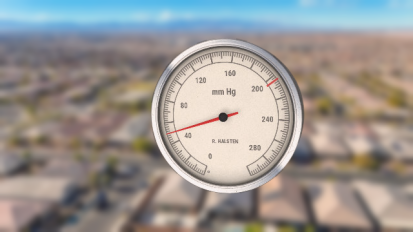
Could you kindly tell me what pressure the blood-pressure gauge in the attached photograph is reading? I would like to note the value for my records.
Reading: 50 mmHg
